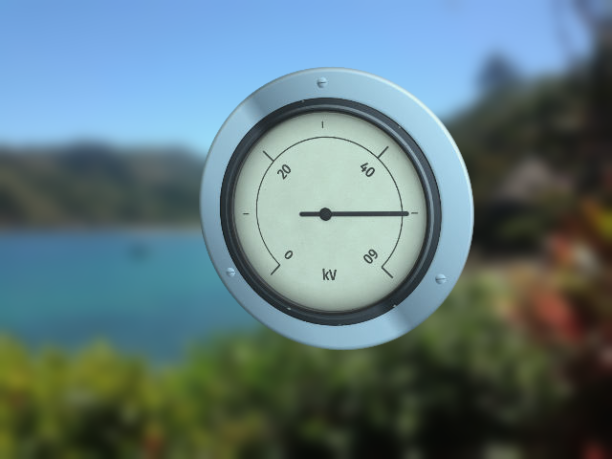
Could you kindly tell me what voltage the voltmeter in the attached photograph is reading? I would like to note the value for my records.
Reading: 50 kV
